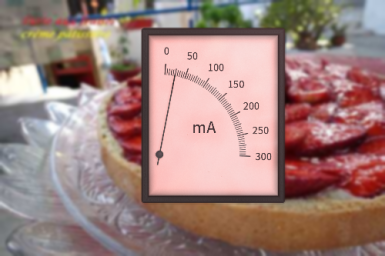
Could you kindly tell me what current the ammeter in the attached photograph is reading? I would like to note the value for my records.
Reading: 25 mA
